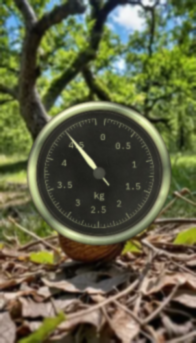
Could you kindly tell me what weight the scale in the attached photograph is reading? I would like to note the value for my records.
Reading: 4.5 kg
